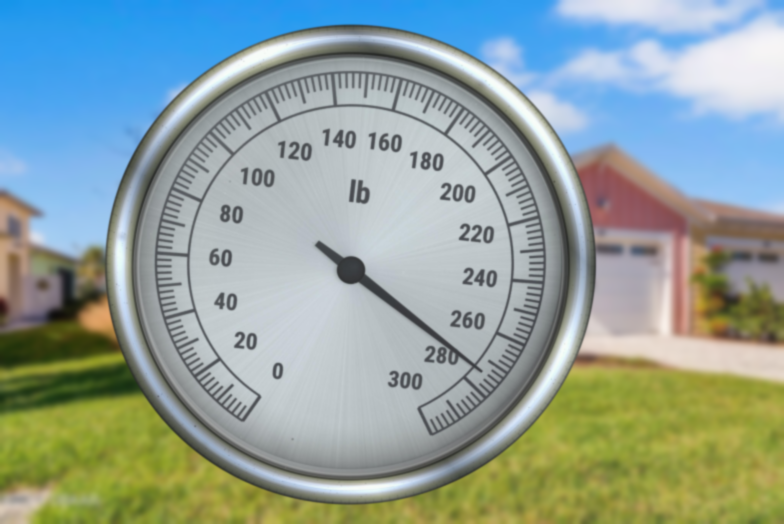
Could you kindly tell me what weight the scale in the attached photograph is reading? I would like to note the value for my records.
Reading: 274 lb
